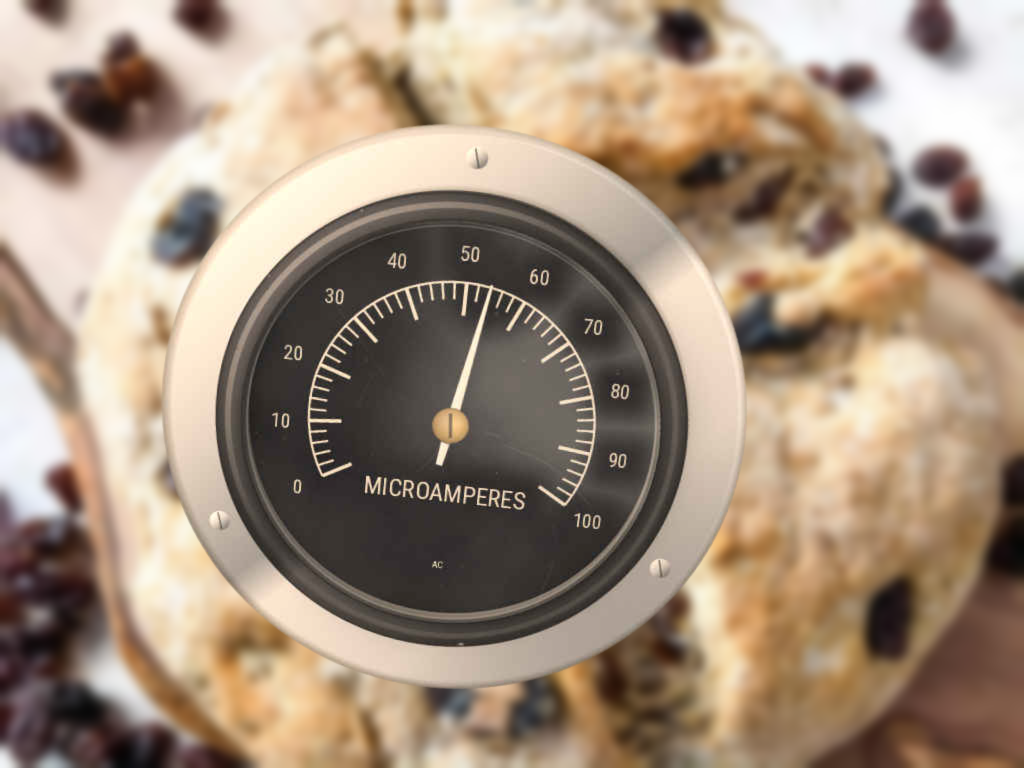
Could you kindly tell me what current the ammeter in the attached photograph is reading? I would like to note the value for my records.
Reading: 54 µA
